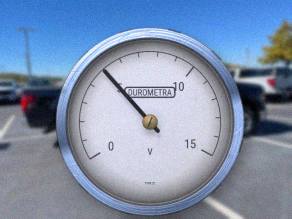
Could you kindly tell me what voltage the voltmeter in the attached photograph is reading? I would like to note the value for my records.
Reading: 5 V
